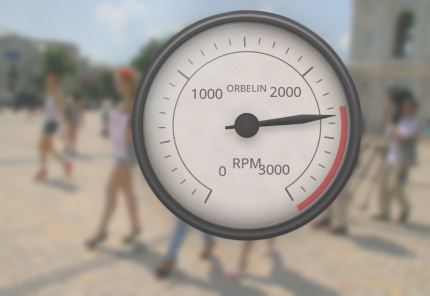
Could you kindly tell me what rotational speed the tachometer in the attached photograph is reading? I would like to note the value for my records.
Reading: 2350 rpm
